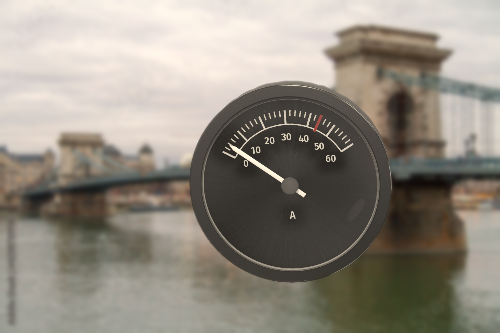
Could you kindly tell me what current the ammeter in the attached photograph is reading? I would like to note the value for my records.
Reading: 4 A
